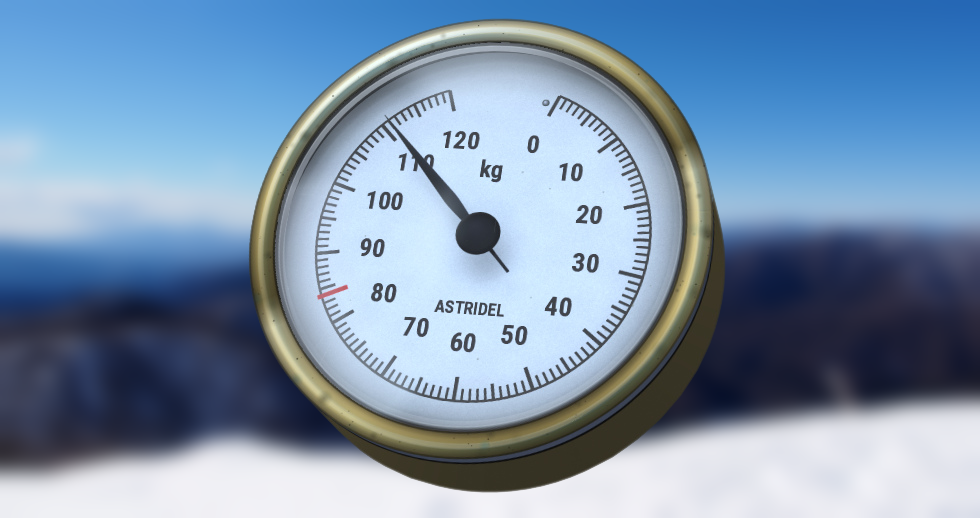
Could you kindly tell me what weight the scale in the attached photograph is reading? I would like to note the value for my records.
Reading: 111 kg
